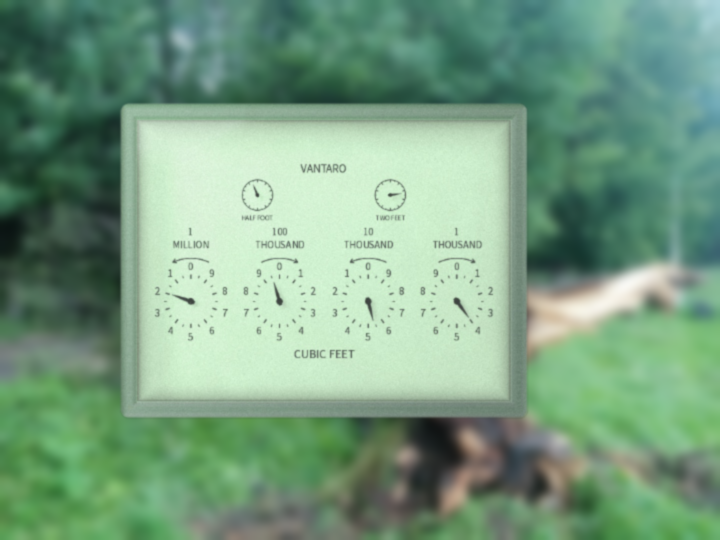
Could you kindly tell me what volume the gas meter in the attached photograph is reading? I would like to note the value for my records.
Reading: 195400 ft³
